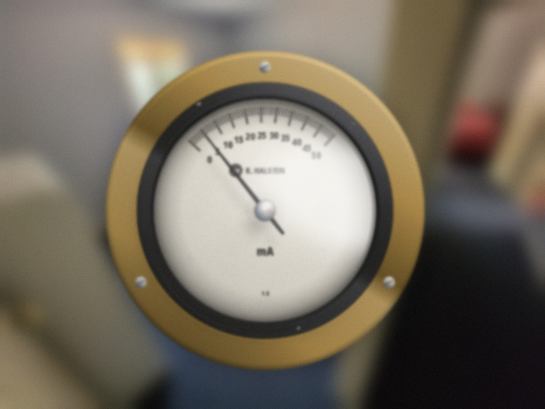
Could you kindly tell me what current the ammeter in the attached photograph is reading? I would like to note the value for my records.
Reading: 5 mA
